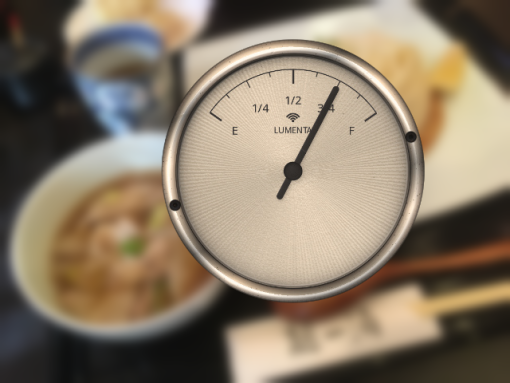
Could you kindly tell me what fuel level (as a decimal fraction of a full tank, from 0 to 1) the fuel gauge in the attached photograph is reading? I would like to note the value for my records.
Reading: 0.75
